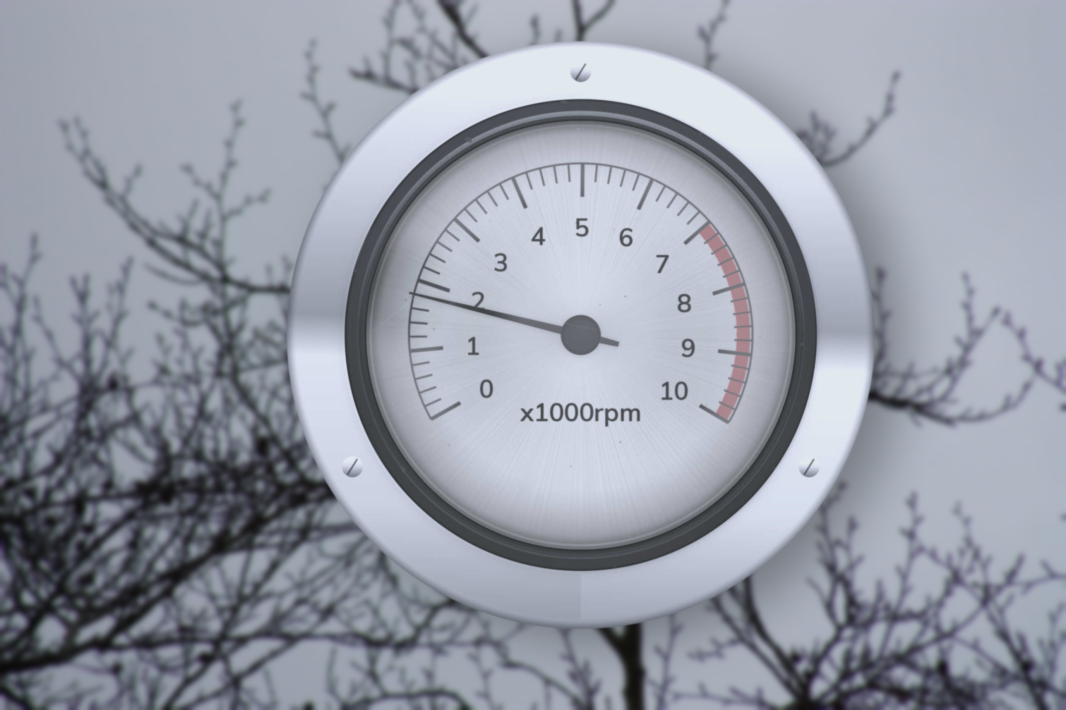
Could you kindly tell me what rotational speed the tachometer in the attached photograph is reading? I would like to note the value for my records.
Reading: 1800 rpm
